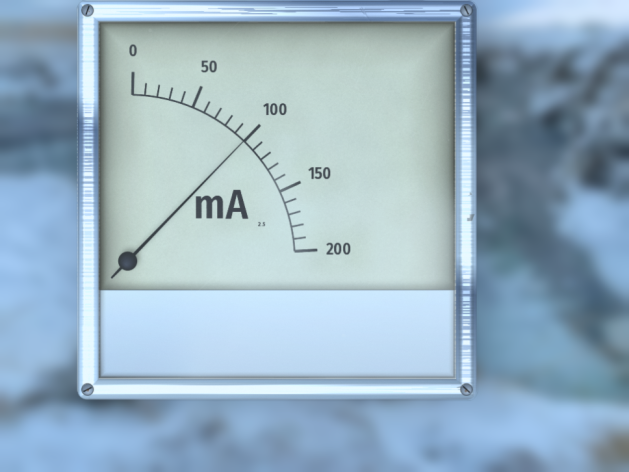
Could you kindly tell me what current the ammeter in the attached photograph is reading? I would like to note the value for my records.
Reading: 100 mA
